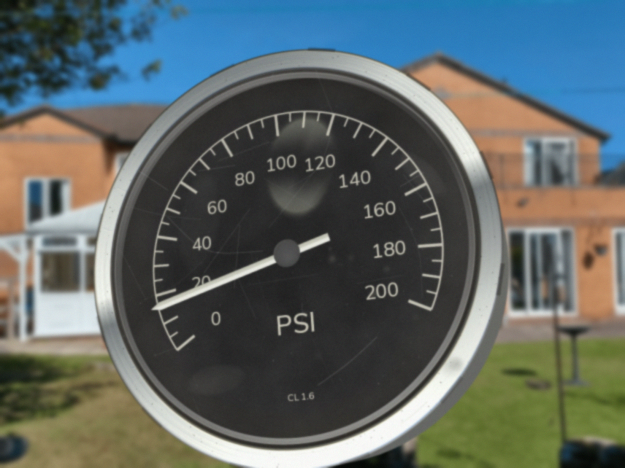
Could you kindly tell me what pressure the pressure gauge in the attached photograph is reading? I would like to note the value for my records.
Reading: 15 psi
